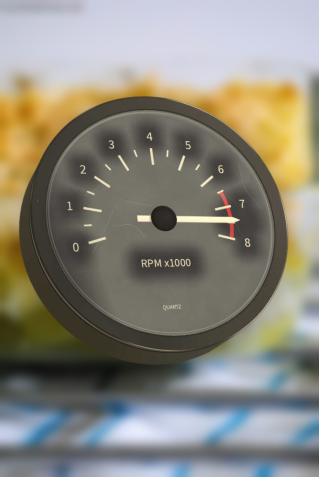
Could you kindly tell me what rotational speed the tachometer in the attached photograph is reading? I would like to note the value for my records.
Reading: 7500 rpm
